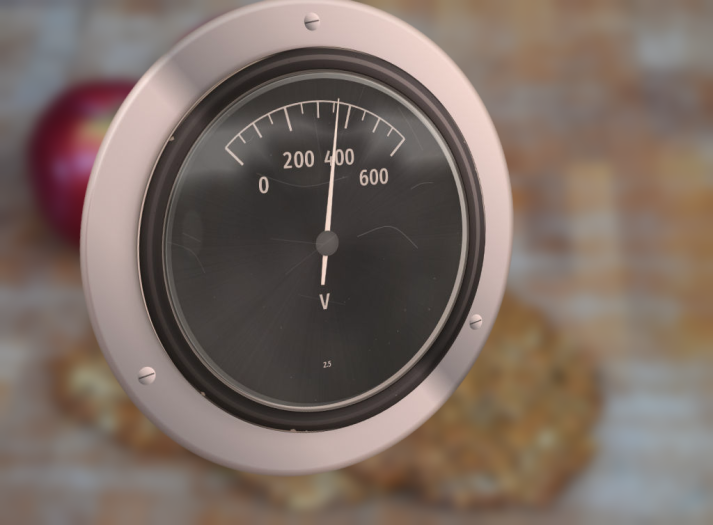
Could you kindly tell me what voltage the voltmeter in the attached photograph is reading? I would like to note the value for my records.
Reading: 350 V
